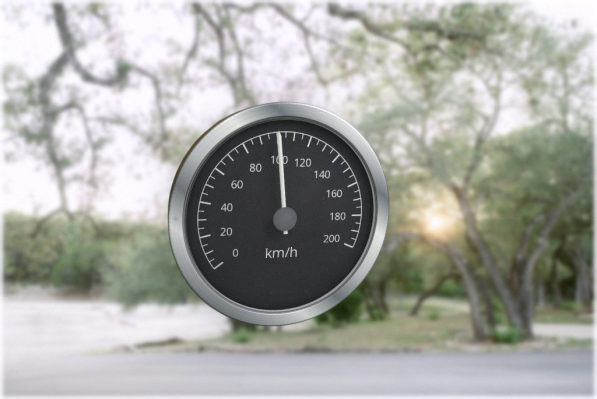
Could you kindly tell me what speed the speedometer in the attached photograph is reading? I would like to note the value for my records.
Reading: 100 km/h
